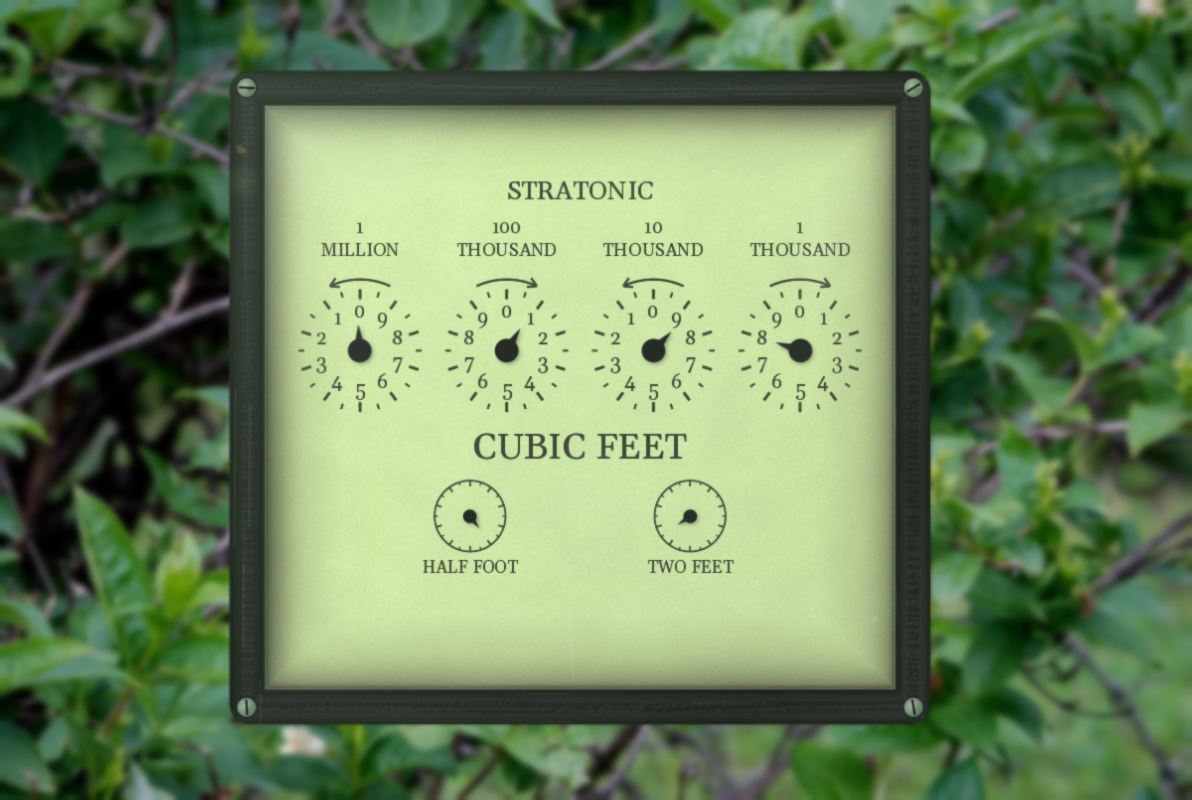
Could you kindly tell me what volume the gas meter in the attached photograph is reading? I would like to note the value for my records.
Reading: 8800 ft³
